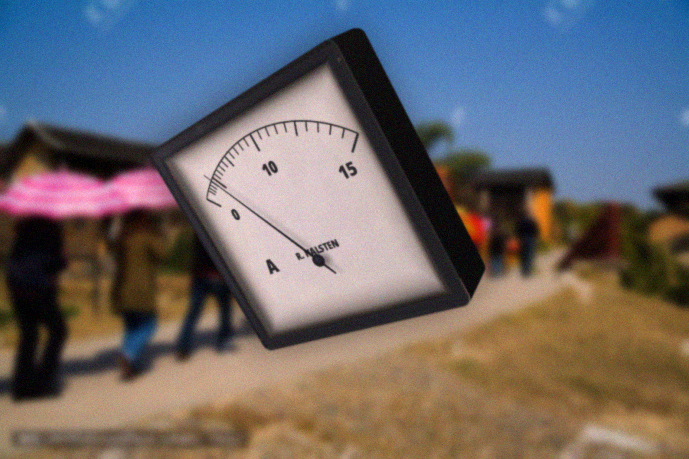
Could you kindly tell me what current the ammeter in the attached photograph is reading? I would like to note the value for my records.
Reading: 5 A
